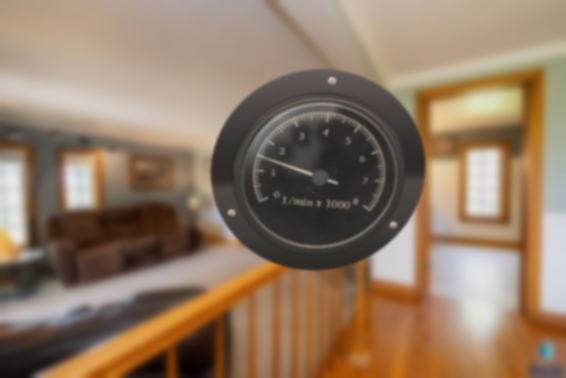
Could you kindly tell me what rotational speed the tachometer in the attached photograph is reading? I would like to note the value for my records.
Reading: 1500 rpm
